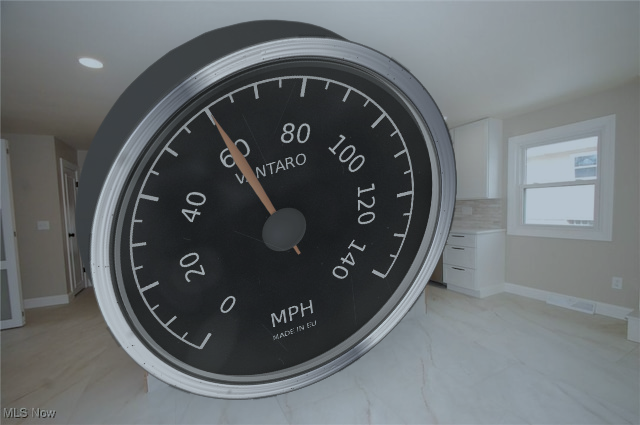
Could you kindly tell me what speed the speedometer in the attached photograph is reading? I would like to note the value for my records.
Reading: 60 mph
